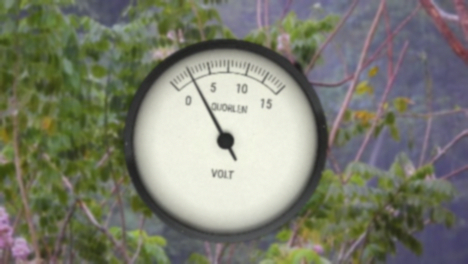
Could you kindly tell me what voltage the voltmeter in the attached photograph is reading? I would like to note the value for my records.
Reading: 2.5 V
